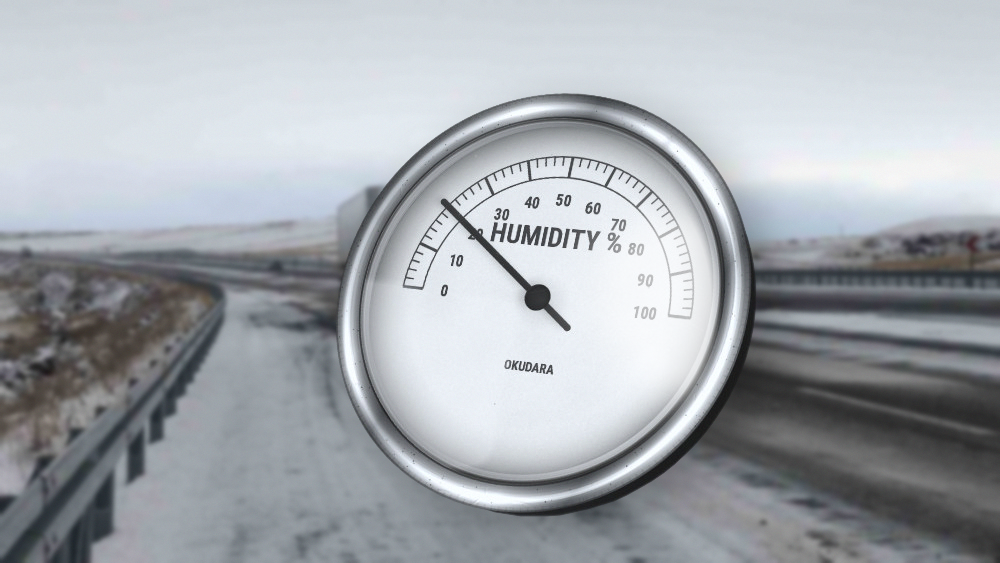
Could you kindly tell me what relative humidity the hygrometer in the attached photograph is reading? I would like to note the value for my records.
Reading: 20 %
